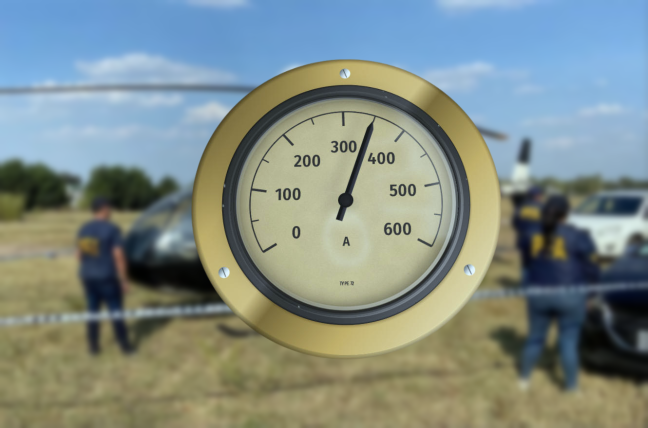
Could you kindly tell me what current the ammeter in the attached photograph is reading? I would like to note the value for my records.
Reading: 350 A
